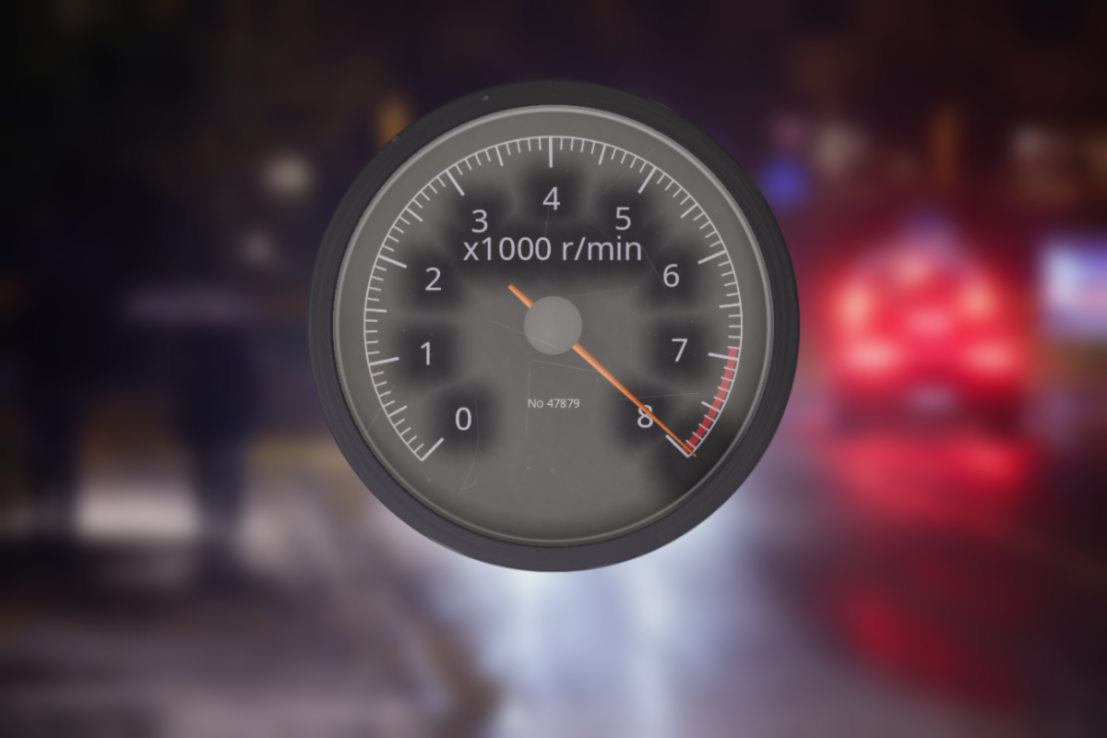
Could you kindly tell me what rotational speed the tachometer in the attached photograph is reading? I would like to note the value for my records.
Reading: 7950 rpm
